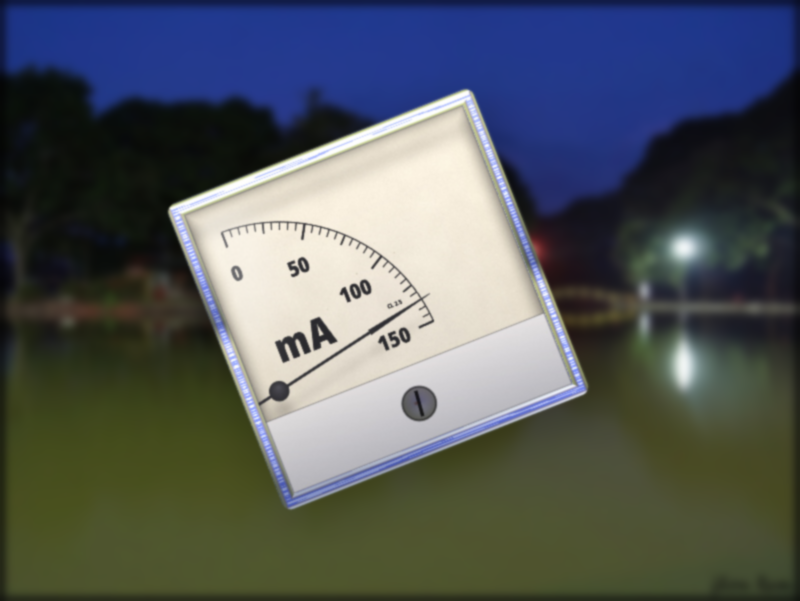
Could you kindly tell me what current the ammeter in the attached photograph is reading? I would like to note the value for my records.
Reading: 135 mA
